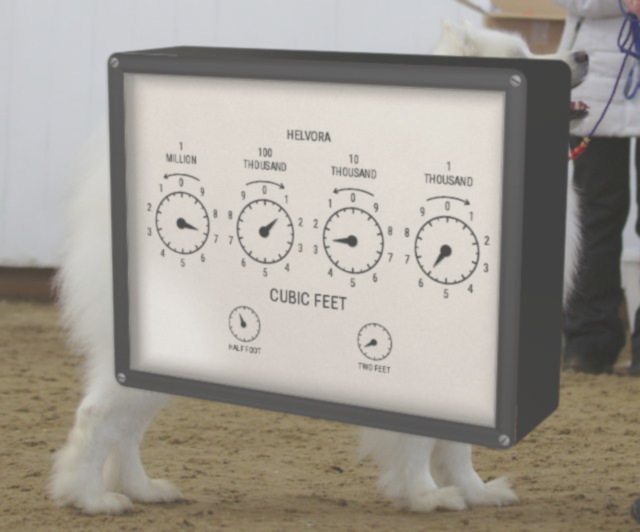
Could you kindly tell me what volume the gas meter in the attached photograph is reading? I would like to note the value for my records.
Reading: 712600 ft³
